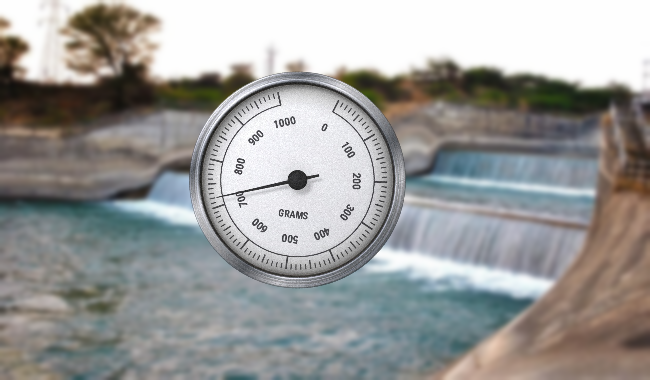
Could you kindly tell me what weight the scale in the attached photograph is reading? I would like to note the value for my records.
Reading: 720 g
